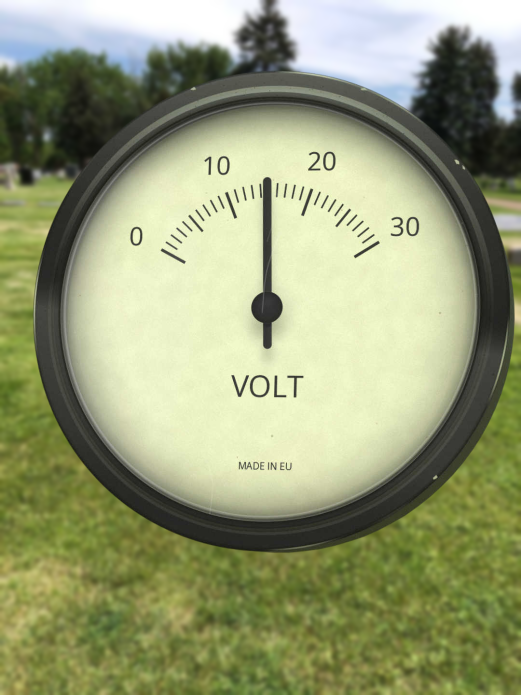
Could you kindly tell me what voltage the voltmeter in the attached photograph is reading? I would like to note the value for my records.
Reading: 15 V
